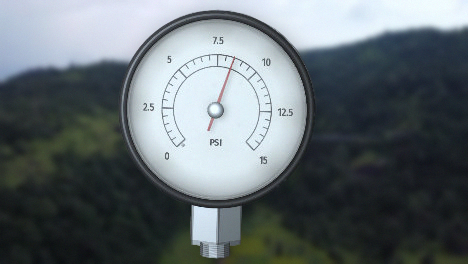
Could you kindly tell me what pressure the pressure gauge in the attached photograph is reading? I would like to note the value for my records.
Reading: 8.5 psi
